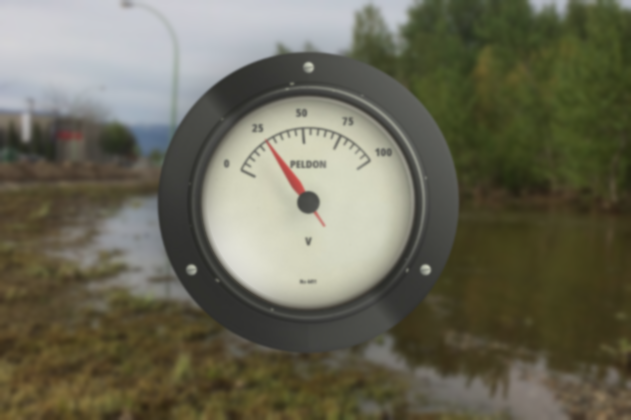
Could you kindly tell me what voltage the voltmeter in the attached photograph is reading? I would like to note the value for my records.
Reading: 25 V
